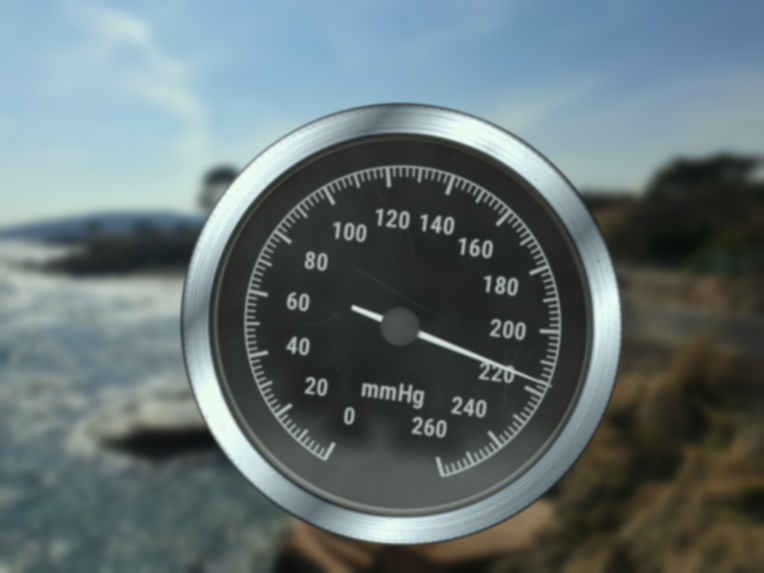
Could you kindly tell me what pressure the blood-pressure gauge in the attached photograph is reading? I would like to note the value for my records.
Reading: 216 mmHg
